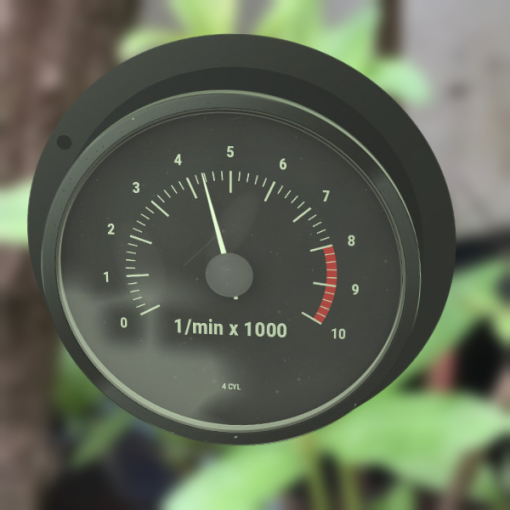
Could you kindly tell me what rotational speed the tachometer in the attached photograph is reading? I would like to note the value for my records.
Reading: 4400 rpm
